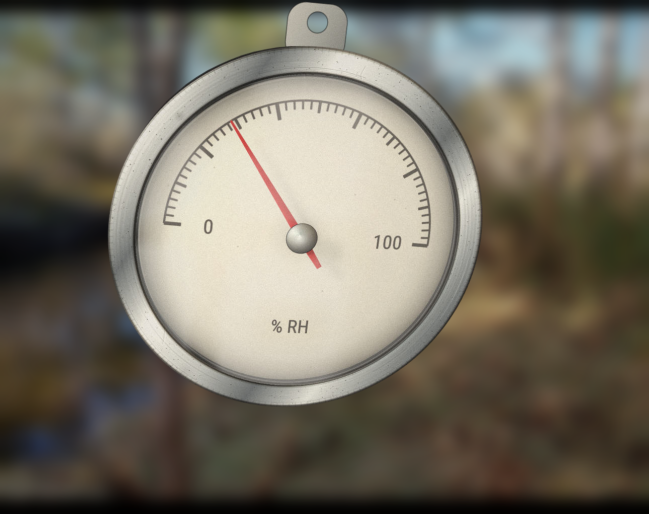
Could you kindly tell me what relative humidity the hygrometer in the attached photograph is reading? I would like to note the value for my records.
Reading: 29 %
